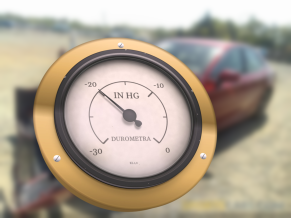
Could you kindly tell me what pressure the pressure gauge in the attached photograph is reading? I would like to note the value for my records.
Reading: -20 inHg
